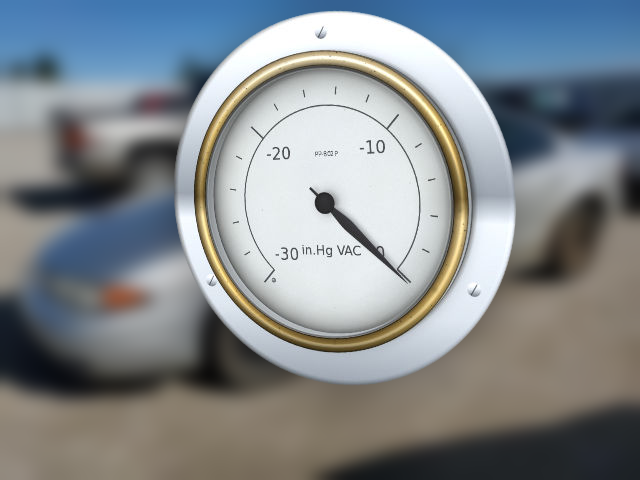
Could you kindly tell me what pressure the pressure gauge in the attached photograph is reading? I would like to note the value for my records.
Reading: 0 inHg
